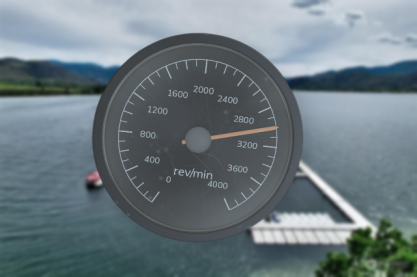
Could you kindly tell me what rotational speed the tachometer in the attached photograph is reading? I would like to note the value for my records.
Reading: 3000 rpm
